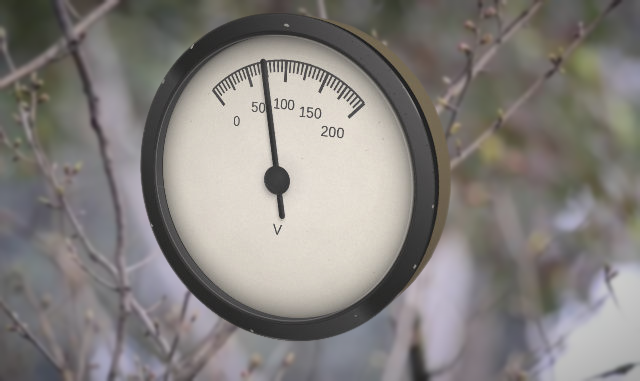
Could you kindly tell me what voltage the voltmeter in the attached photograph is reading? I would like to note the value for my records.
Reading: 75 V
